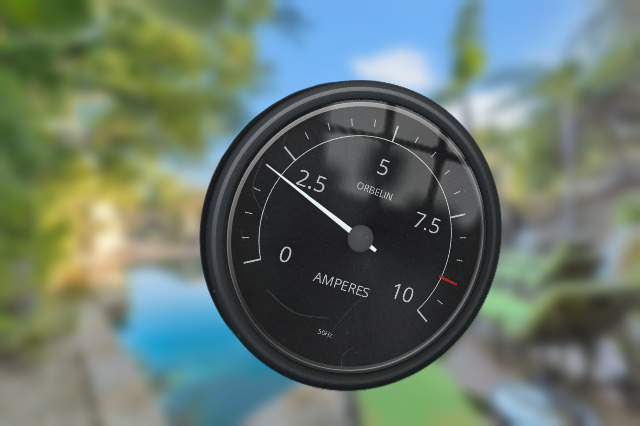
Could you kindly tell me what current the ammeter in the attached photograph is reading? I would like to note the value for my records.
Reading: 2 A
